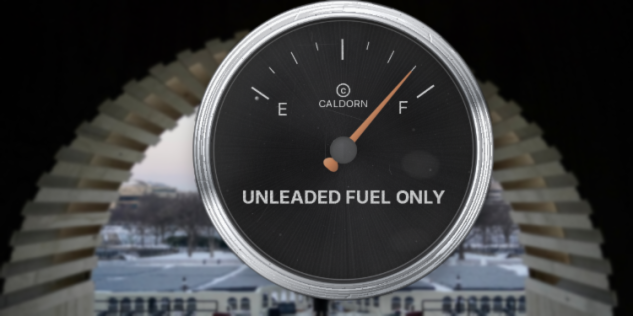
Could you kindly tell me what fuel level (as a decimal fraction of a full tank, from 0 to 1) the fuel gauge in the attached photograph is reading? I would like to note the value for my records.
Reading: 0.875
